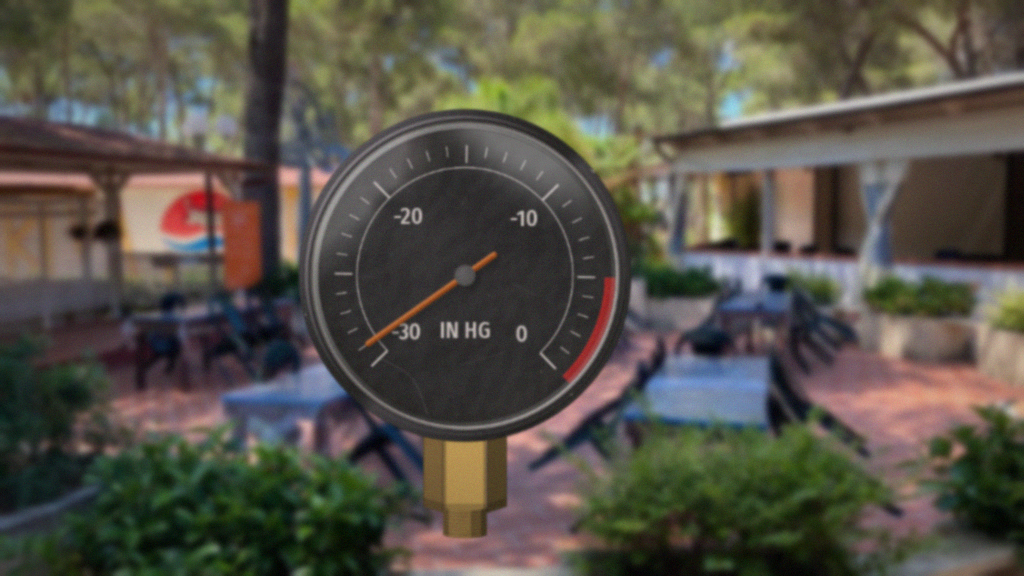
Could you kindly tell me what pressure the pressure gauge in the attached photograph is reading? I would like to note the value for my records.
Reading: -29 inHg
